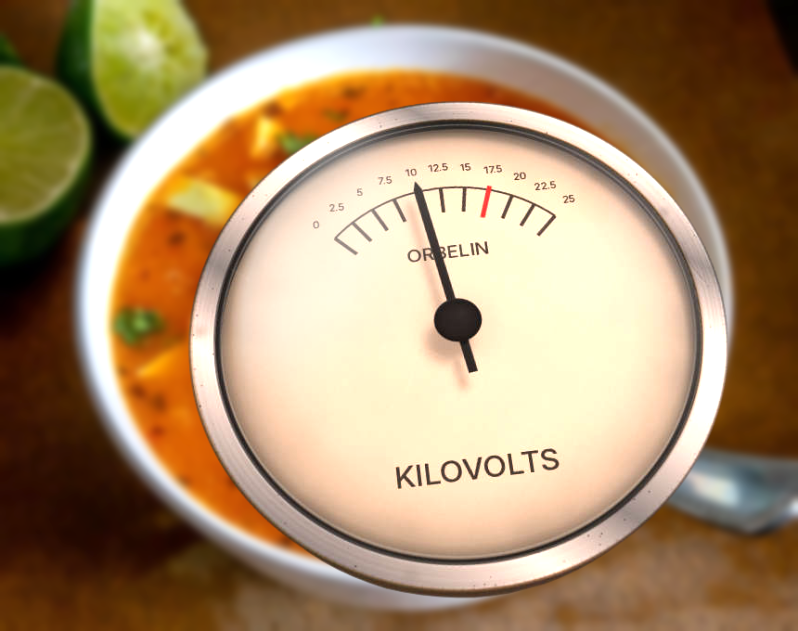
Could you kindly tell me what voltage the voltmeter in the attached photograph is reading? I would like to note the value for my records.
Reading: 10 kV
